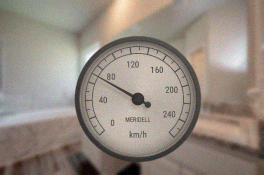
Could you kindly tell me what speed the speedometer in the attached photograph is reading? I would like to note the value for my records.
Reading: 70 km/h
